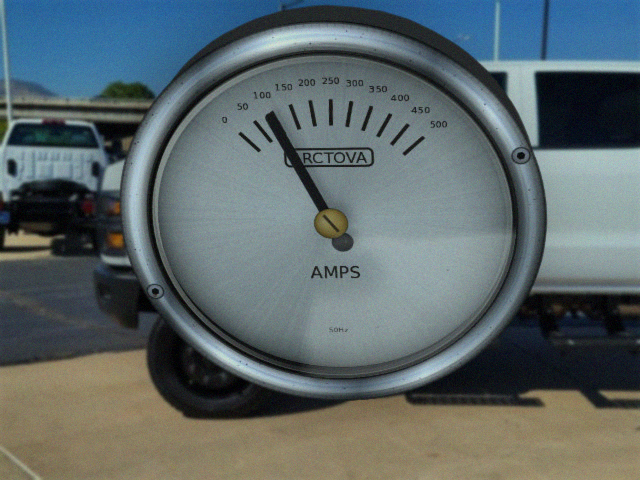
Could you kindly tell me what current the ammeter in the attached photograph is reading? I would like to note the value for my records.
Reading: 100 A
